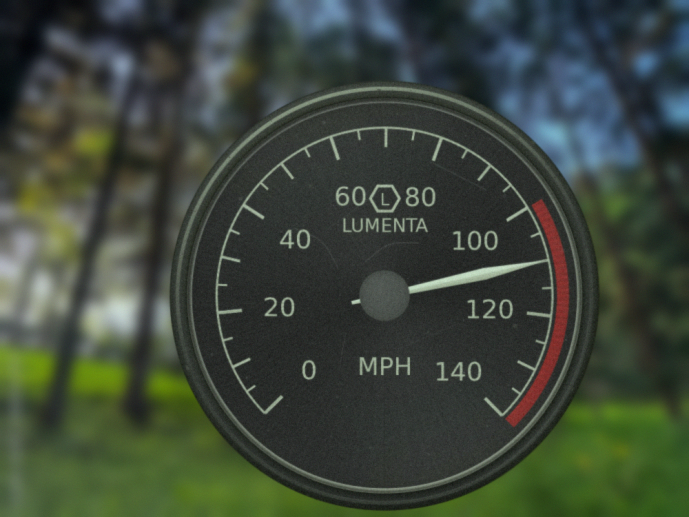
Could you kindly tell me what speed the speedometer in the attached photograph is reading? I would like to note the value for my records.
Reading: 110 mph
